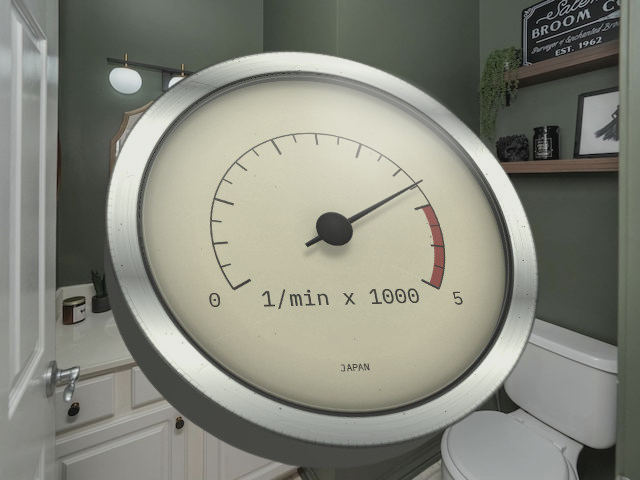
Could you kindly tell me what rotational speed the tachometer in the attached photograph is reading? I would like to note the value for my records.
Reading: 3750 rpm
